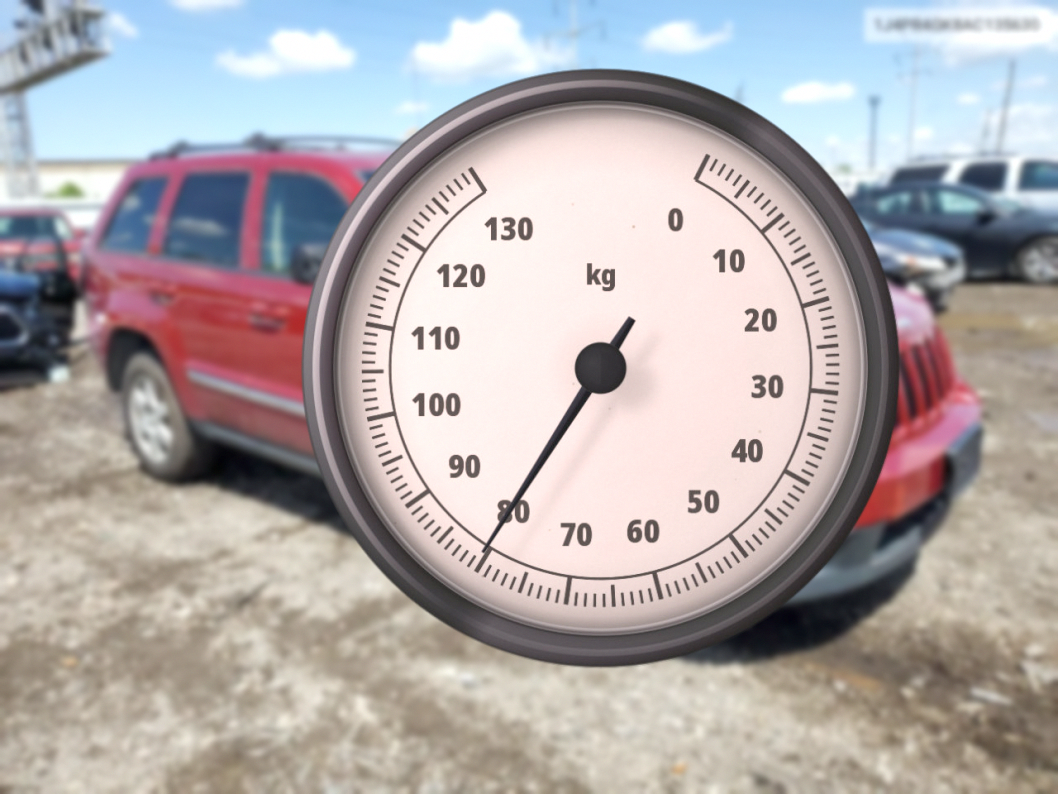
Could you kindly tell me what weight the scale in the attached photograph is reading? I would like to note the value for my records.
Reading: 80.5 kg
